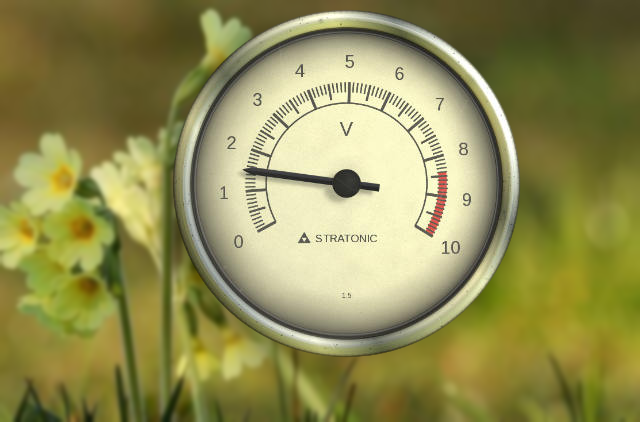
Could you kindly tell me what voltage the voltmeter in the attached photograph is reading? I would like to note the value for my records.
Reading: 1.5 V
